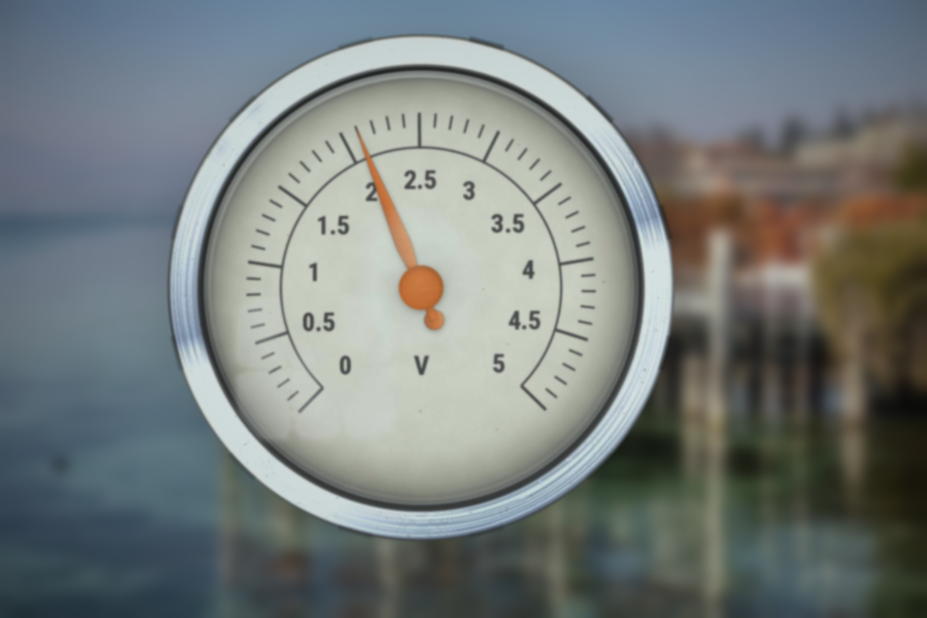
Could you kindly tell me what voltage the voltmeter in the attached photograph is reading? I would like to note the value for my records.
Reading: 2.1 V
